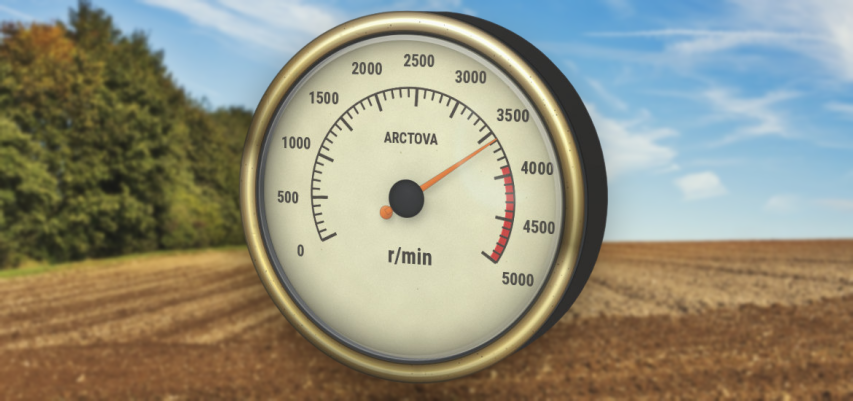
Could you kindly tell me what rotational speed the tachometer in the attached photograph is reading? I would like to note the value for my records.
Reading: 3600 rpm
